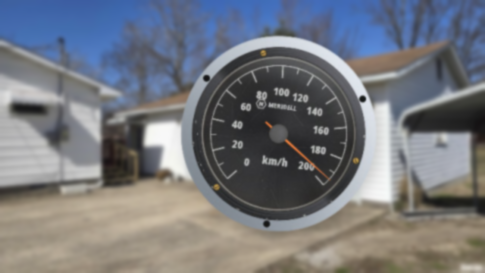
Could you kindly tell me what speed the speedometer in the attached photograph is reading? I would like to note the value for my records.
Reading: 195 km/h
